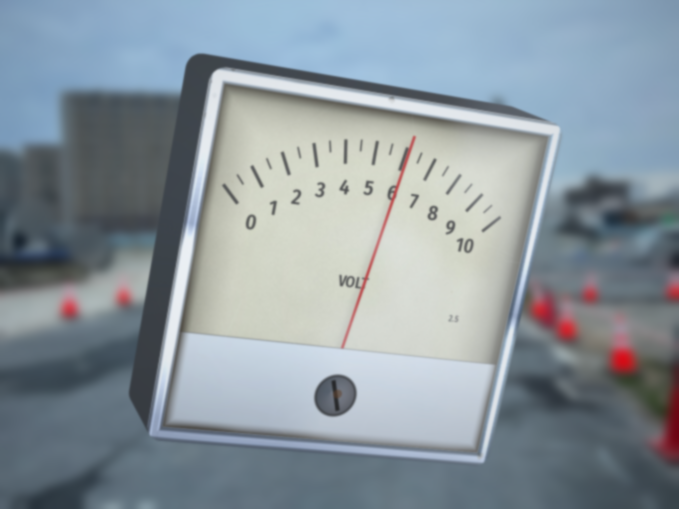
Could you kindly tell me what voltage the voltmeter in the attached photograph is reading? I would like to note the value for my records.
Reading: 6 V
